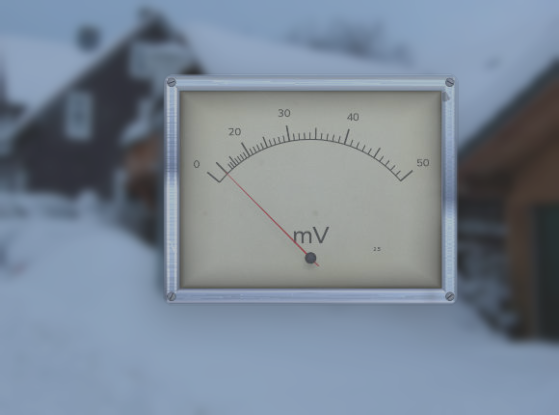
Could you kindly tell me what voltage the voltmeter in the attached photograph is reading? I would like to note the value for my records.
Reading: 10 mV
